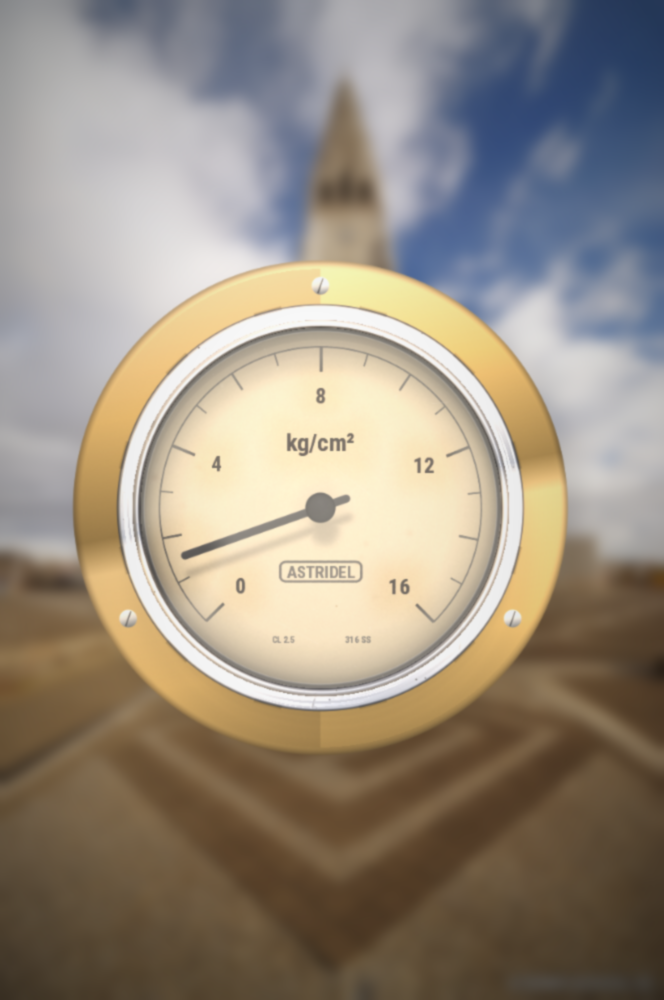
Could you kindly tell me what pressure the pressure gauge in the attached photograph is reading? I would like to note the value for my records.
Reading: 1.5 kg/cm²
